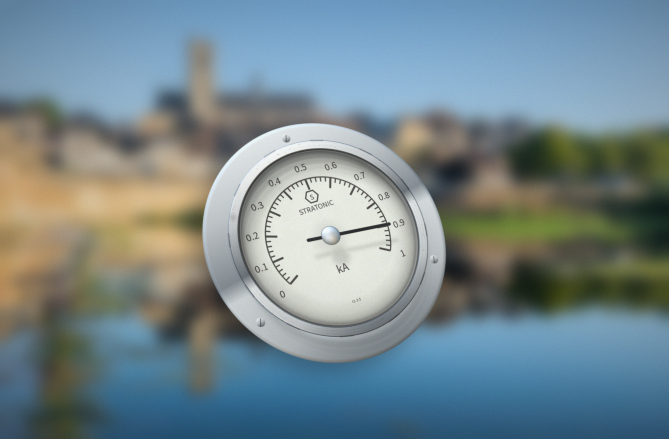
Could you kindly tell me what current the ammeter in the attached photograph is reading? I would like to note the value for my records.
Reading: 0.9 kA
